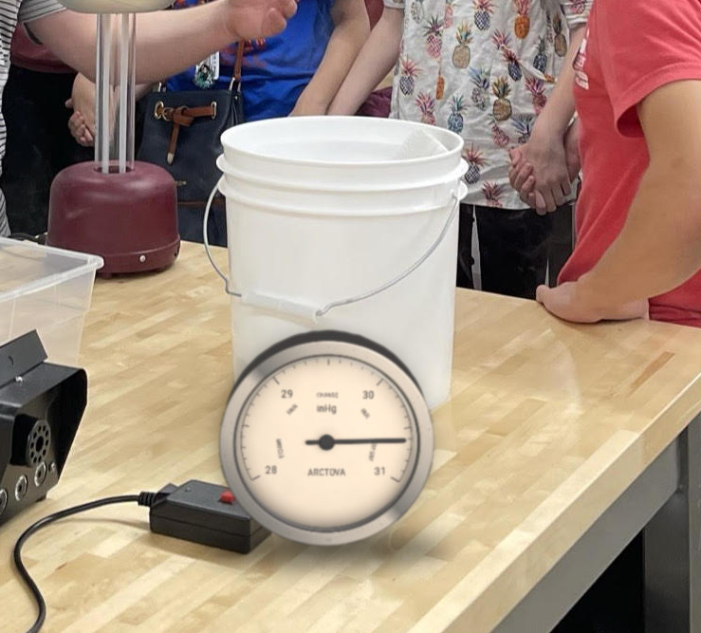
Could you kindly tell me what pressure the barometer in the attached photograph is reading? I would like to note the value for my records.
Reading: 30.6 inHg
